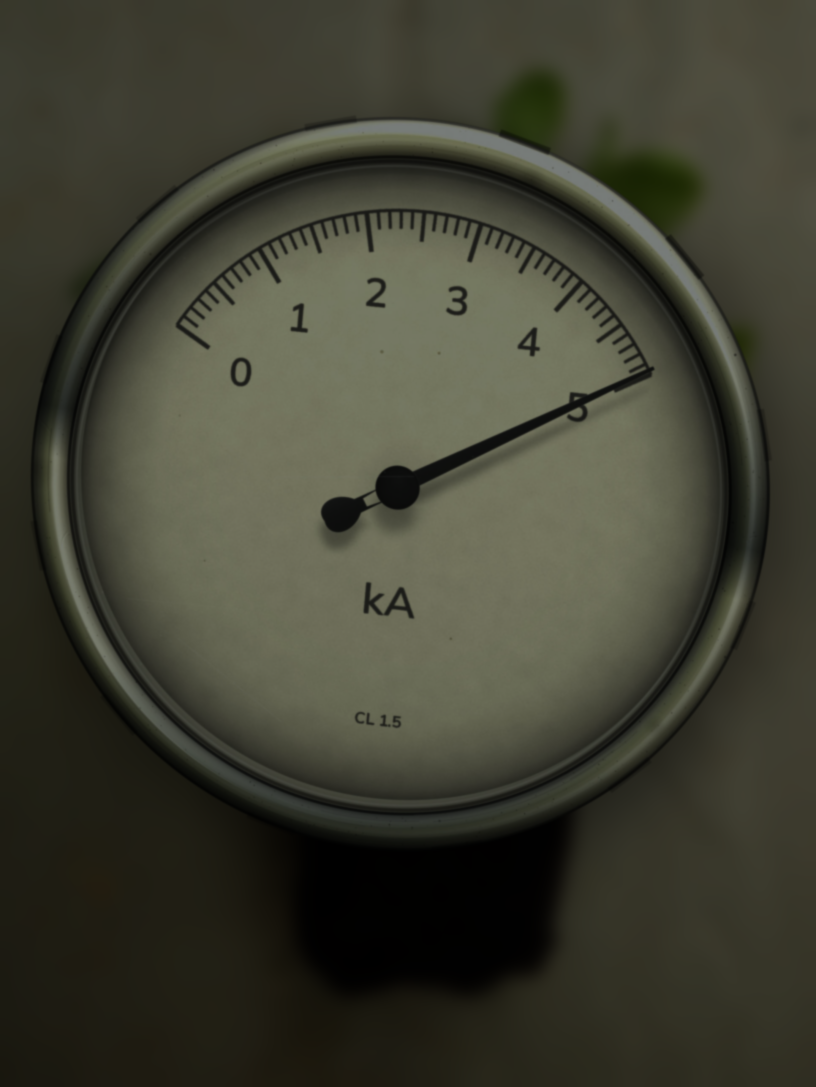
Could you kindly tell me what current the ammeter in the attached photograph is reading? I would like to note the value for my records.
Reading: 4.95 kA
